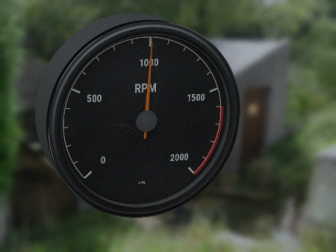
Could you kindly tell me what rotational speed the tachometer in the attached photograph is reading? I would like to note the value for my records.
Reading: 1000 rpm
